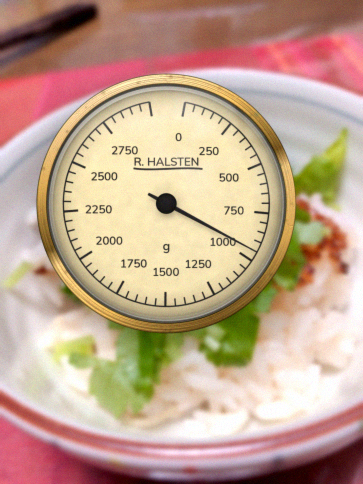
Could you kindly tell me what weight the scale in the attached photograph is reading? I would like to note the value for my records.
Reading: 950 g
